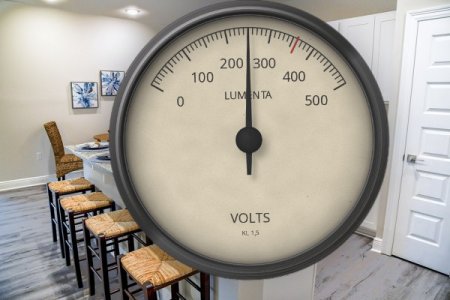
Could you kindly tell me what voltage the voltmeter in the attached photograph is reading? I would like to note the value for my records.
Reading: 250 V
